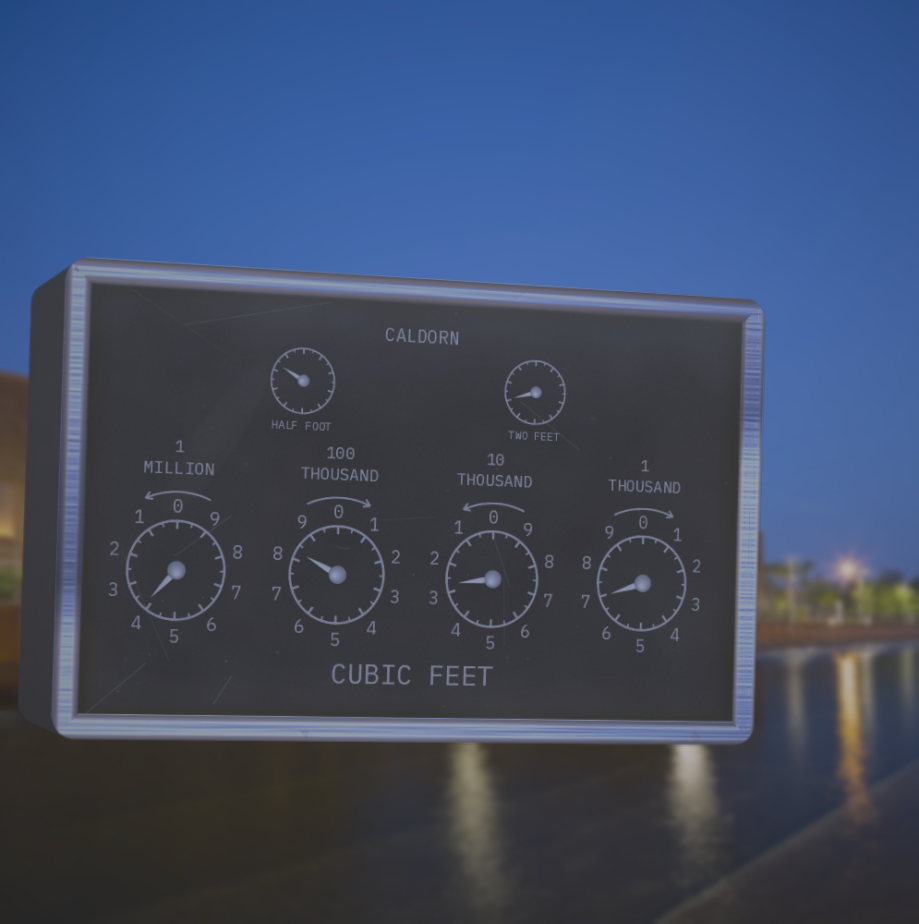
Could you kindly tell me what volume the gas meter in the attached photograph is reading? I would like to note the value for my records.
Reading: 382700 ft³
